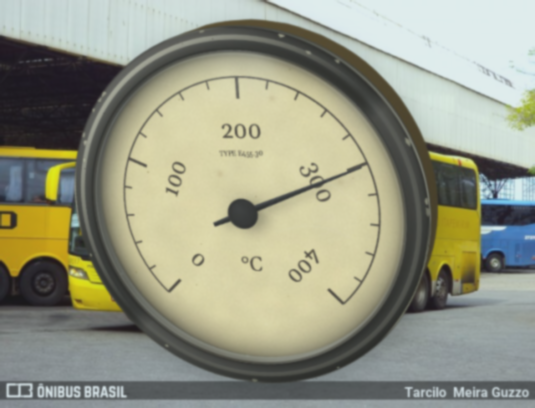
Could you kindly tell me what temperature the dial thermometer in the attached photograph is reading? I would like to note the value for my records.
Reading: 300 °C
